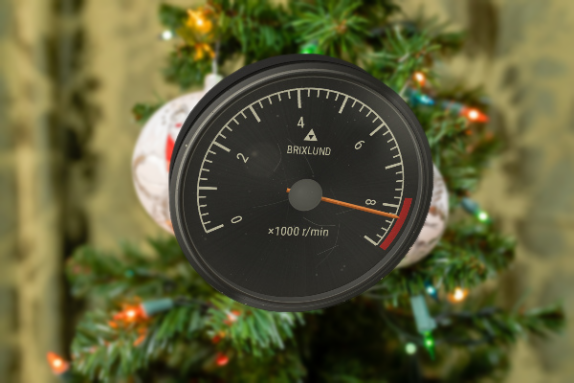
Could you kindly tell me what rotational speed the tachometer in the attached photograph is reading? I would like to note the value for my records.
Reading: 8200 rpm
